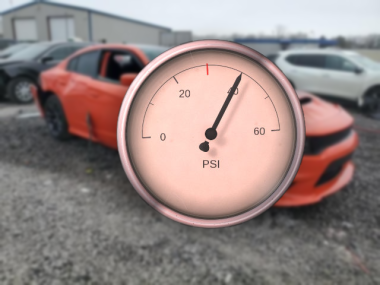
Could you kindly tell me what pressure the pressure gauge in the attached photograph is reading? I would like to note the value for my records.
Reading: 40 psi
